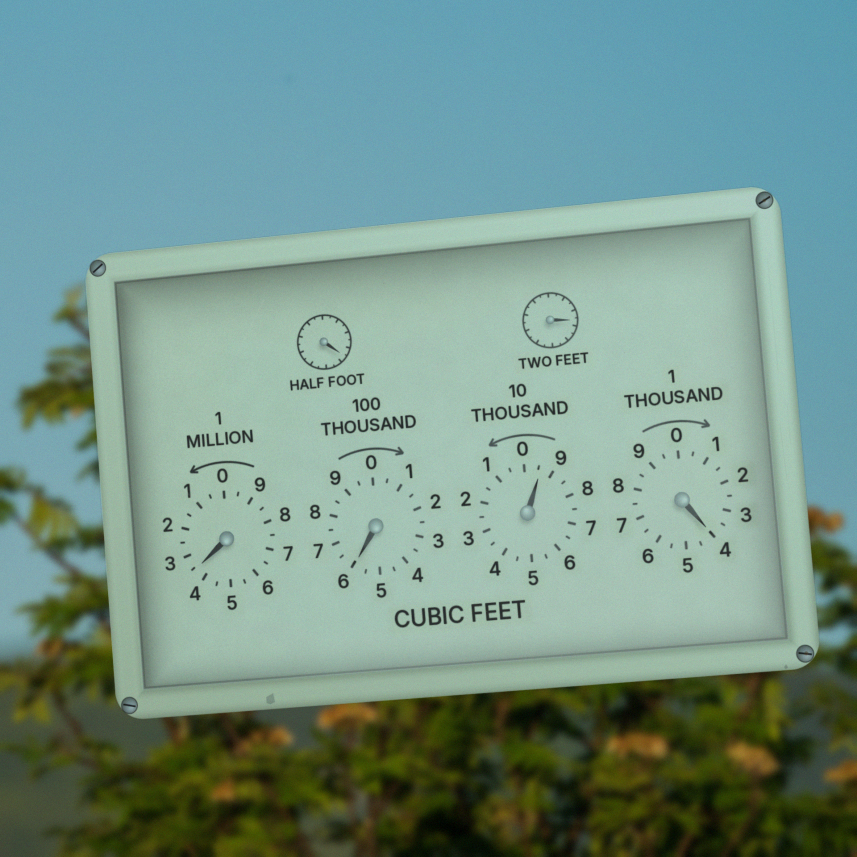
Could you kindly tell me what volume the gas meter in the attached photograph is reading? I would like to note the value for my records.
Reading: 359400 ft³
